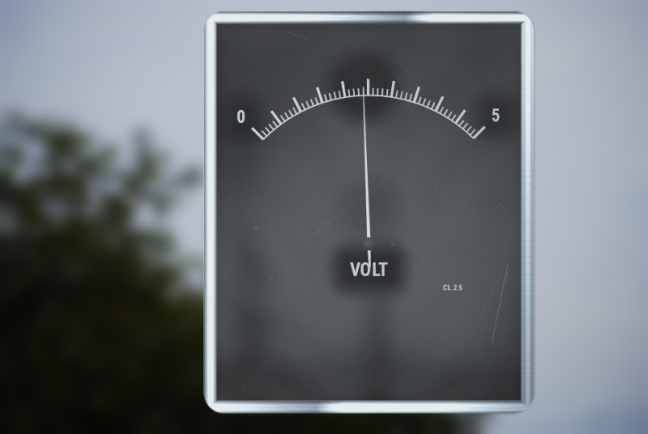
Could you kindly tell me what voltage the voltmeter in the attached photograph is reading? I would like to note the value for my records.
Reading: 2.4 V
